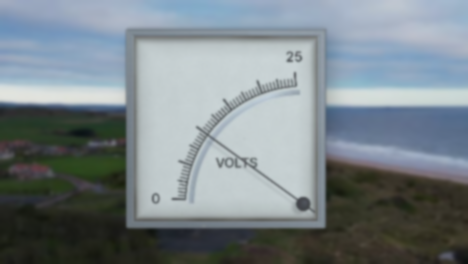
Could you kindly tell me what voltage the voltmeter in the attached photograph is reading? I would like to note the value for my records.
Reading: 10 V
